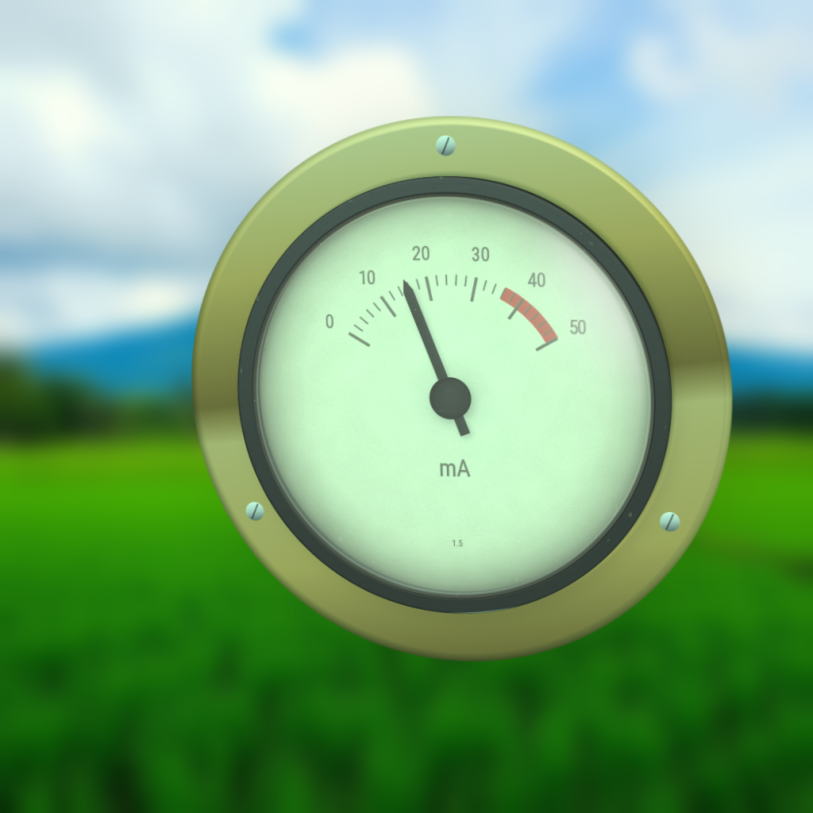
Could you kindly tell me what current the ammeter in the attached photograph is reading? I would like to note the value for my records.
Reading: 16 mA
